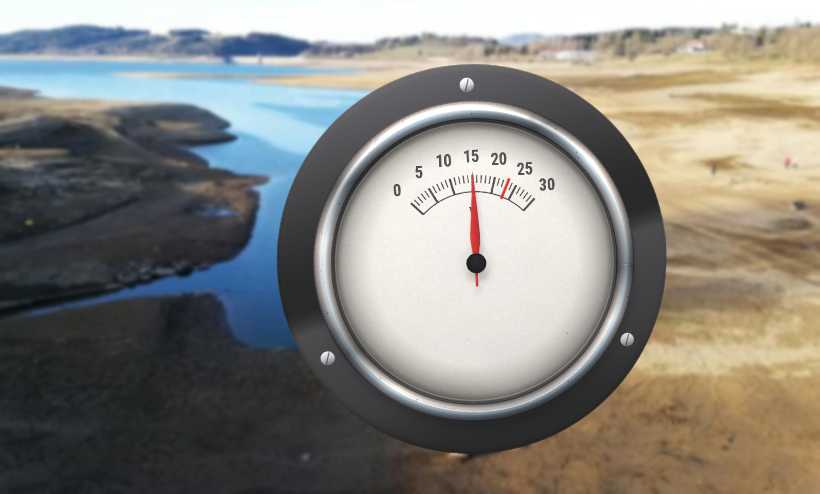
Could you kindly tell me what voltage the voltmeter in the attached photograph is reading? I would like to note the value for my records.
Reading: 15 V
